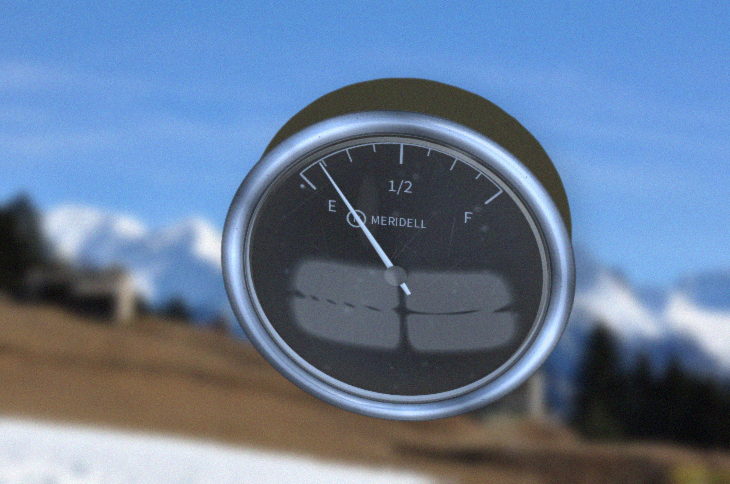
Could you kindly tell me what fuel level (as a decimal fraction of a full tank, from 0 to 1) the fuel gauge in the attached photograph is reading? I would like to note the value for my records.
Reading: 0.125
